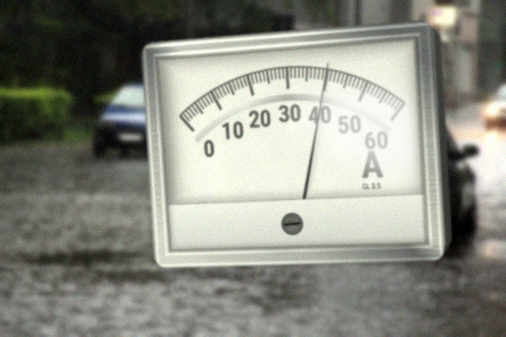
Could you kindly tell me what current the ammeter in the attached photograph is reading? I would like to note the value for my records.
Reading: 40 A
